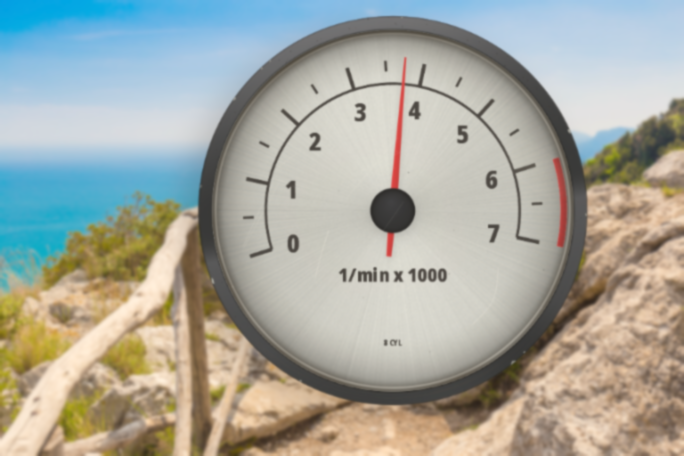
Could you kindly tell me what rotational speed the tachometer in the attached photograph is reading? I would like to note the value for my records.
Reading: 3750 rpm
